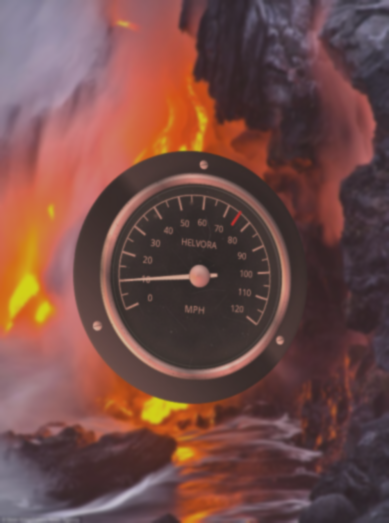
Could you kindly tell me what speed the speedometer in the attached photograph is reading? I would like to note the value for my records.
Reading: 10 mph
